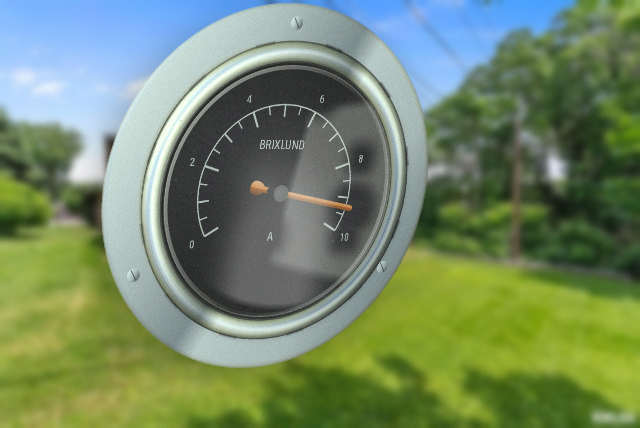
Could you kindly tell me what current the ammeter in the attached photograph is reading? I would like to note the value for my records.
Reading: 9.25 A
